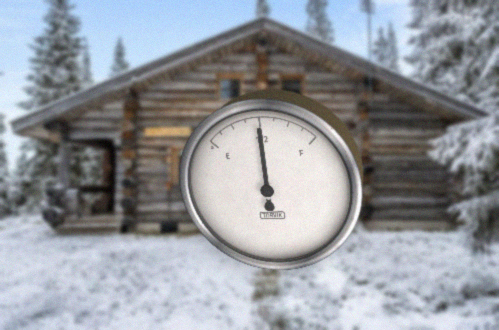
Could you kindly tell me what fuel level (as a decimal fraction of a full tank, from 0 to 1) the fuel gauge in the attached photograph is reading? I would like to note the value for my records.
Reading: 0.5
